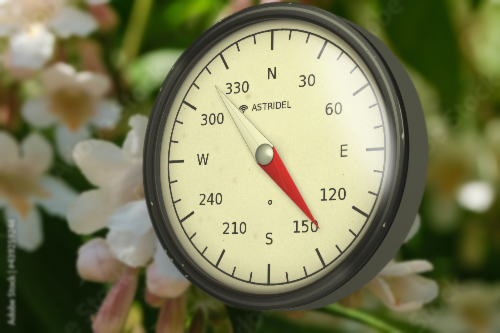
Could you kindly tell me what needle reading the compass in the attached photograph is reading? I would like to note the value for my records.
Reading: 140 °
